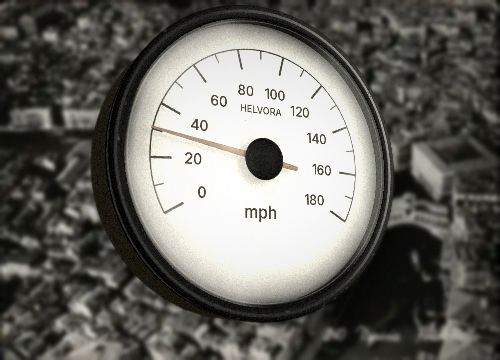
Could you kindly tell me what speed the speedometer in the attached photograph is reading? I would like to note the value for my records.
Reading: 30 mph
